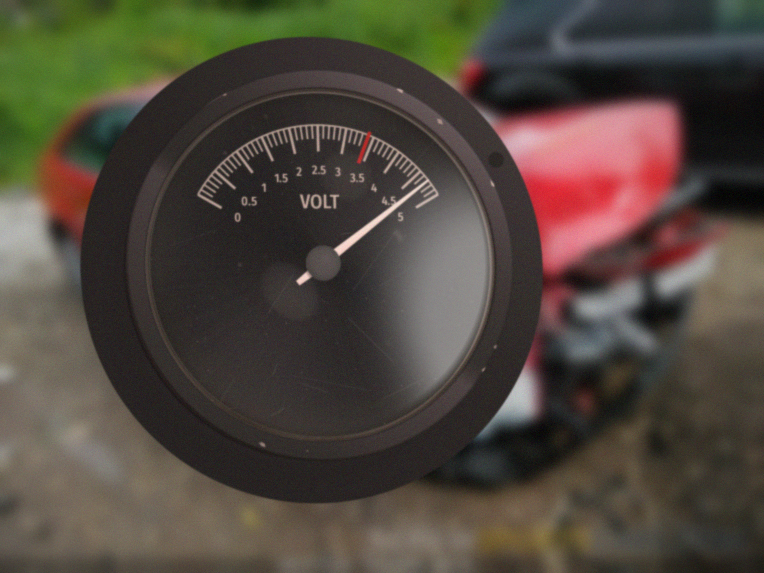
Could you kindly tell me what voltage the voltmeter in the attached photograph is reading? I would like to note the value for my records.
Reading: 4.7 V
